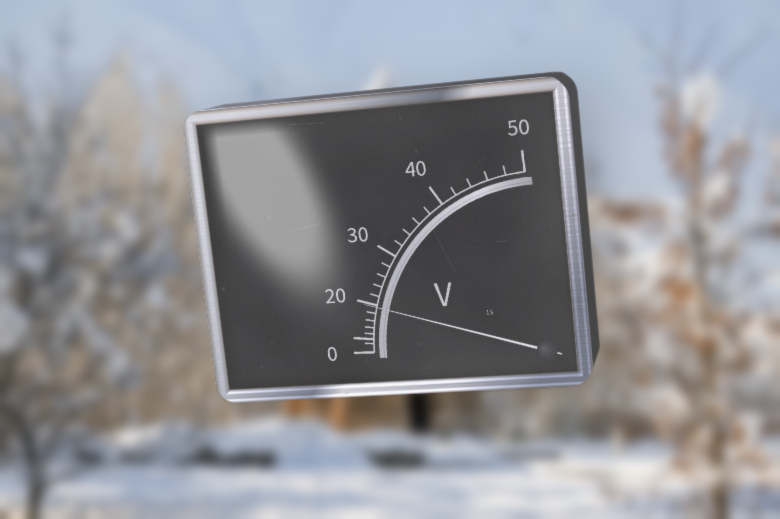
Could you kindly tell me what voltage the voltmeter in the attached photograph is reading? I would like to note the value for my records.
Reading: 20 V
